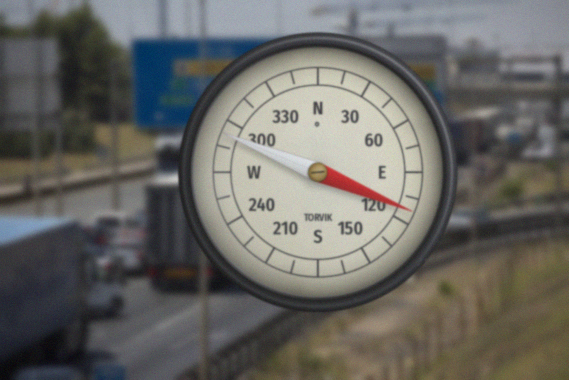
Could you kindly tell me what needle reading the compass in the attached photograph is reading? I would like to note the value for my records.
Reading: 112.5 °
